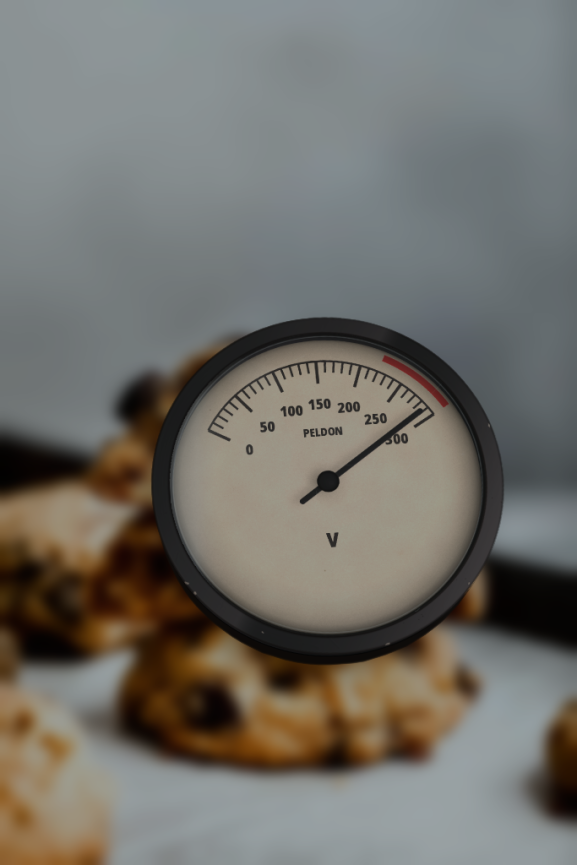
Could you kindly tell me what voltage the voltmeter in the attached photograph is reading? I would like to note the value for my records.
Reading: 290 V
